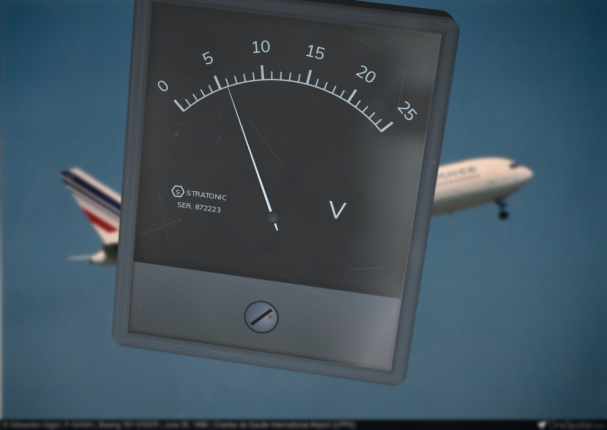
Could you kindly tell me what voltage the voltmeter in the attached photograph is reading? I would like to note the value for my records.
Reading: 6 V
